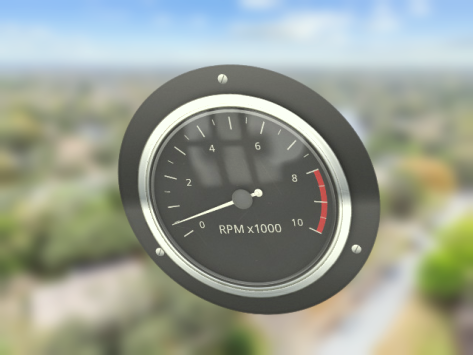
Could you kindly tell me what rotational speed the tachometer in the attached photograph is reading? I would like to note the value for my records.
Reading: 500 rpm
